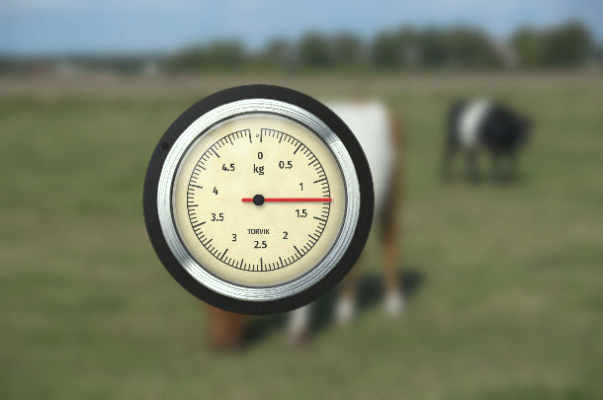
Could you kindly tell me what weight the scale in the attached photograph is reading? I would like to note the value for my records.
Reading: 1.25 kg
